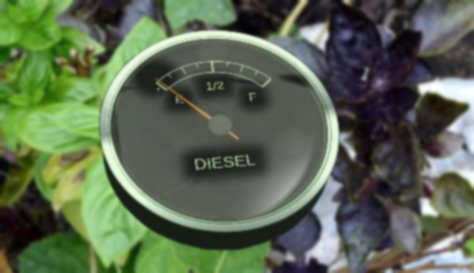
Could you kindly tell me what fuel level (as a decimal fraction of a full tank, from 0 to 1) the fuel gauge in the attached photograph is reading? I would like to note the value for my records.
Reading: 0
